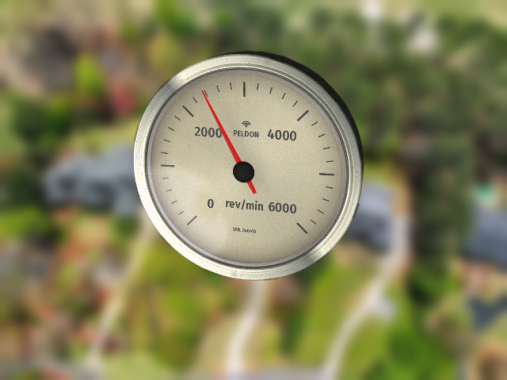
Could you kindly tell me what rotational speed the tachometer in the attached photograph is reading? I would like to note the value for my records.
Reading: 2400 rpm
